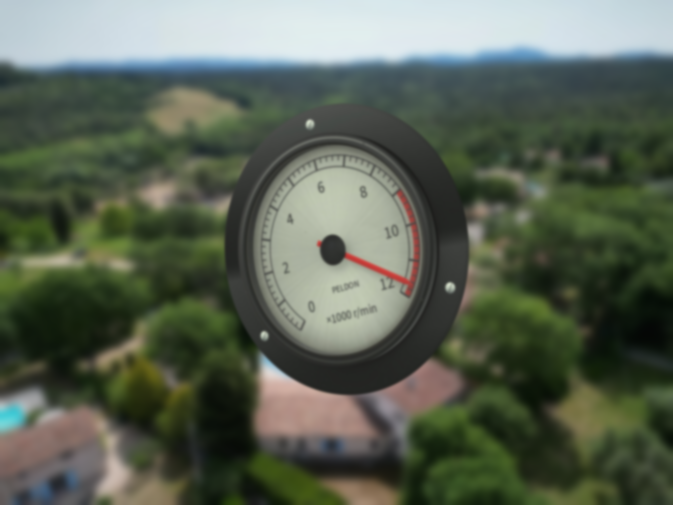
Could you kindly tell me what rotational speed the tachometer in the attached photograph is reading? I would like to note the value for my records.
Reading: 11600 rpm
